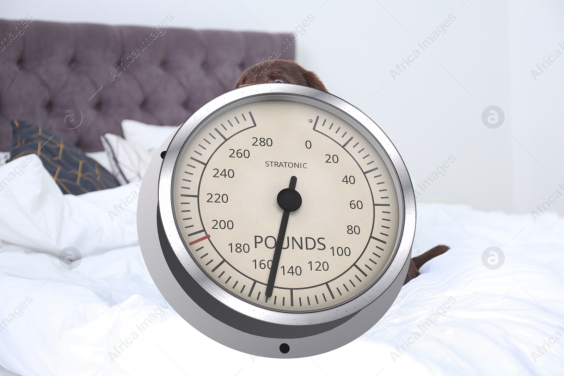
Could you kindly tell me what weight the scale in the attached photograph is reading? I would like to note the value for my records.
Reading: 152 lb
